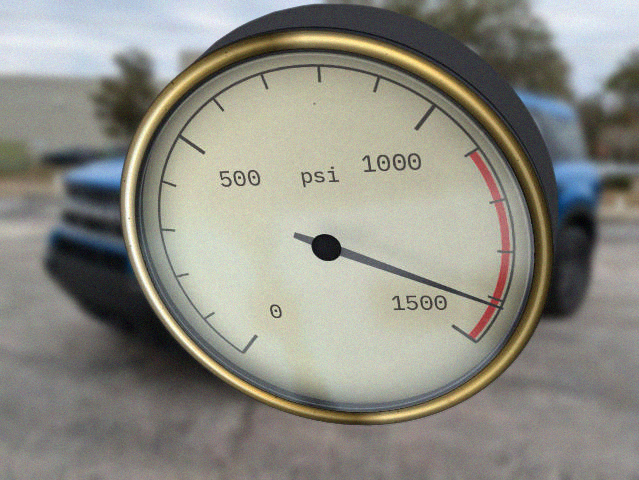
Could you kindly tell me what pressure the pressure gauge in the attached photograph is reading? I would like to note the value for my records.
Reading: 1400 psi
